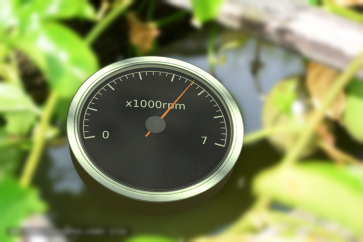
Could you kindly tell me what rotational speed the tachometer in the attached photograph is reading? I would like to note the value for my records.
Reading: 4600 rpm
